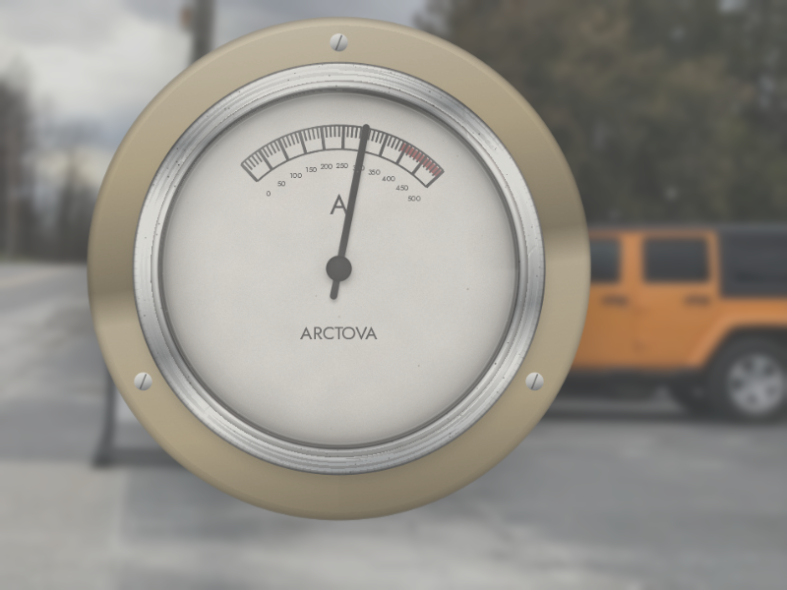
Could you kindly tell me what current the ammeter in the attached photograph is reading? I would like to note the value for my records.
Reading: 300 A
